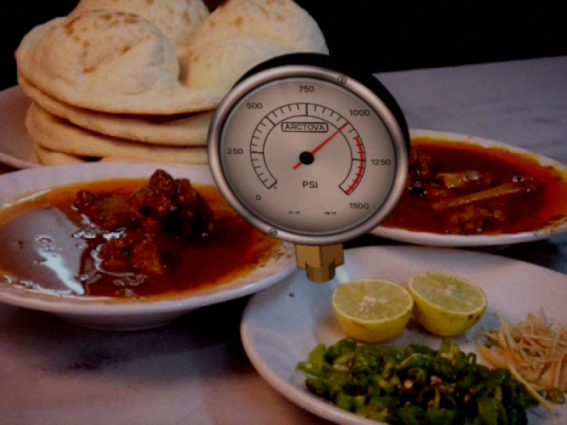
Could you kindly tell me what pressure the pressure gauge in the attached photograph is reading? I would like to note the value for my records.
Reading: 1000 psi
